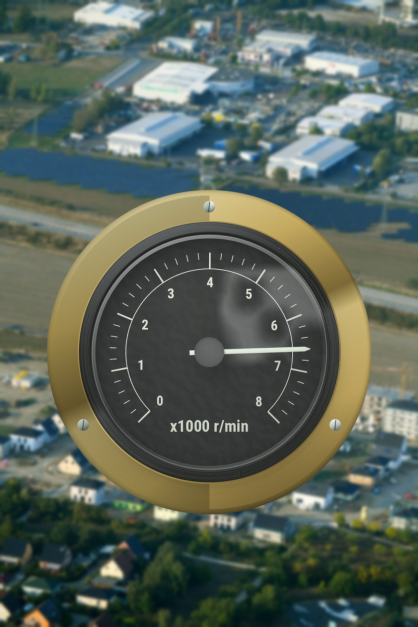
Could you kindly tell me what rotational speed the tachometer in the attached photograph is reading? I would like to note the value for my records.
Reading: 6600 rpm
